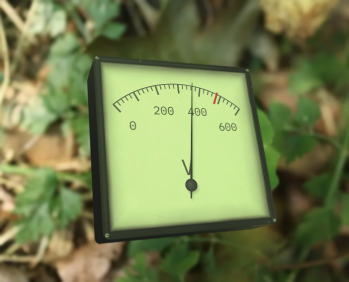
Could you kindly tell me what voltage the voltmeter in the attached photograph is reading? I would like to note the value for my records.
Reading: 360 V
